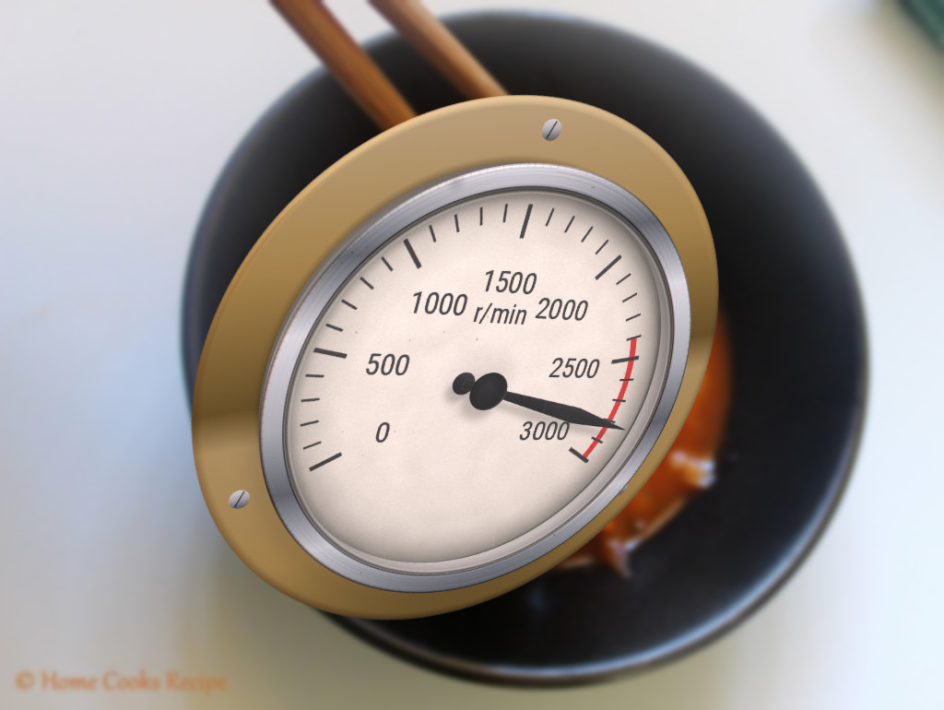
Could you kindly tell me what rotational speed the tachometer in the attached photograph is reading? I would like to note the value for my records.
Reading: 2800 rpm
